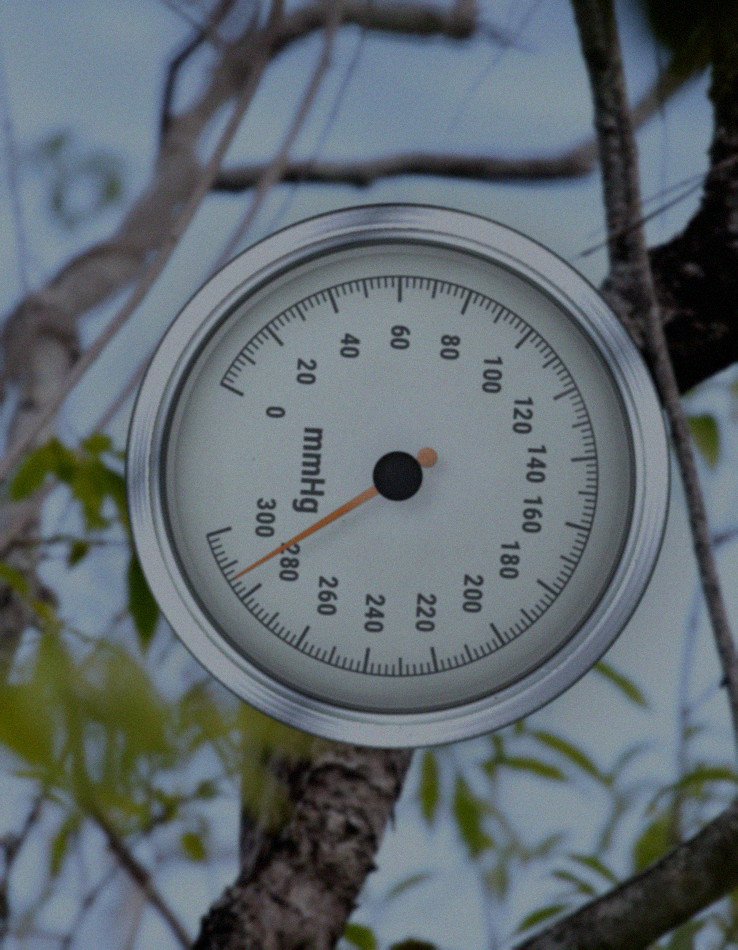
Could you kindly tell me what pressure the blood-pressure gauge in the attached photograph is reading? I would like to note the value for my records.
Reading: 286 mmHg
